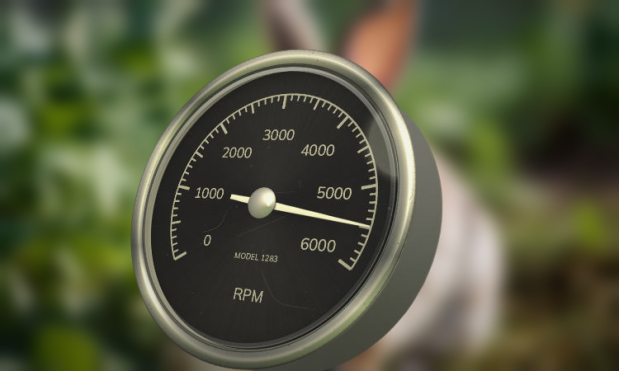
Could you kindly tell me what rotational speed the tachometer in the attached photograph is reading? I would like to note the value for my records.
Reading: 5500 rpm
